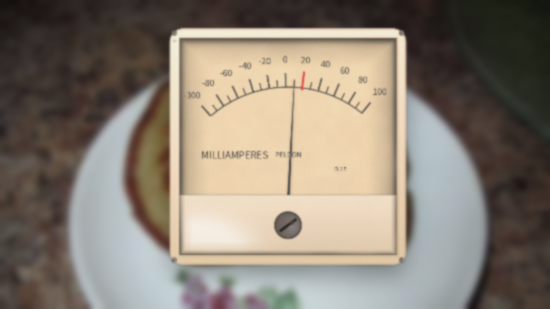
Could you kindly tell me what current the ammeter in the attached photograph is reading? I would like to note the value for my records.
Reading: 10 mA
